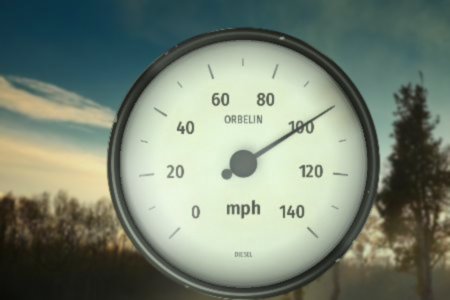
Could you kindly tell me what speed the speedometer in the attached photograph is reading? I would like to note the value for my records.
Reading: 100 mph
